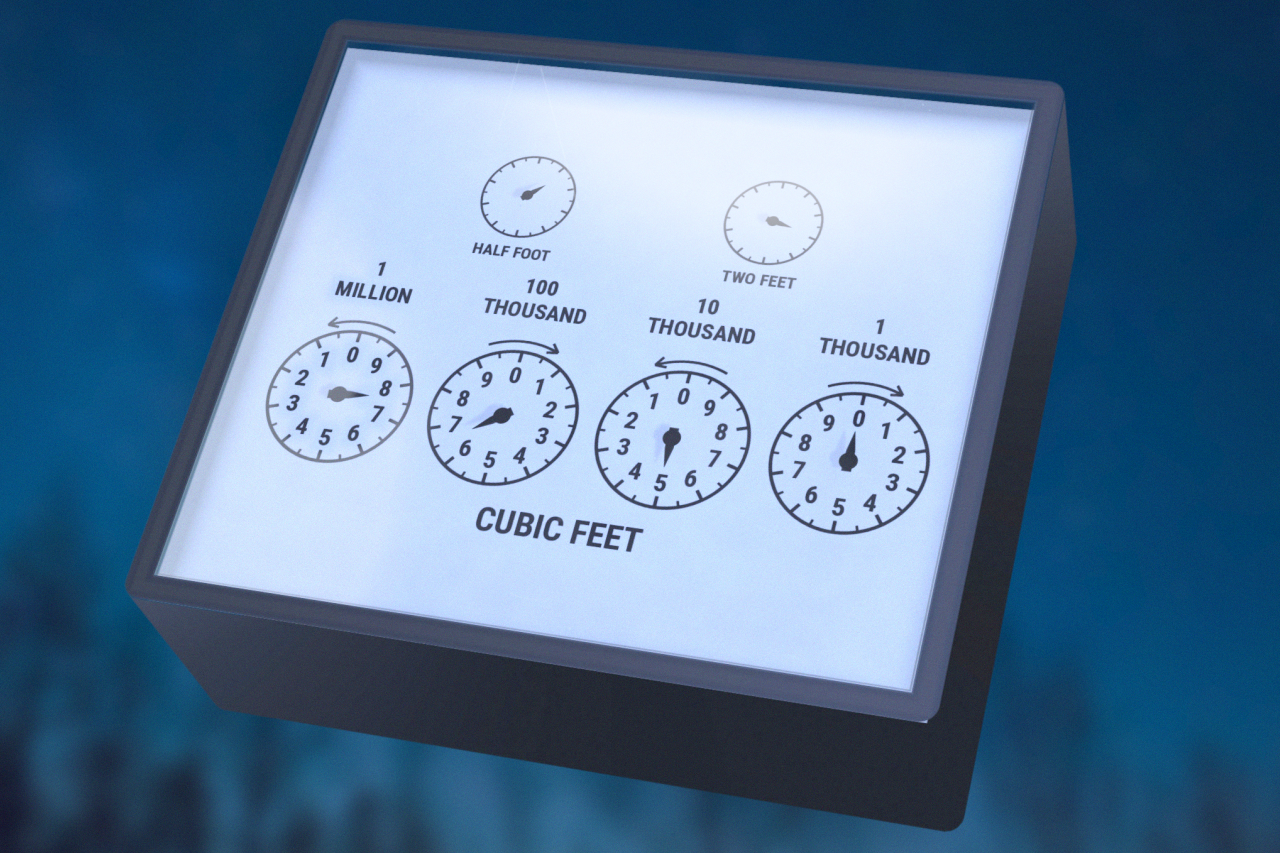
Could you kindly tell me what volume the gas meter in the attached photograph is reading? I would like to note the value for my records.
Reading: 765000 ft³
